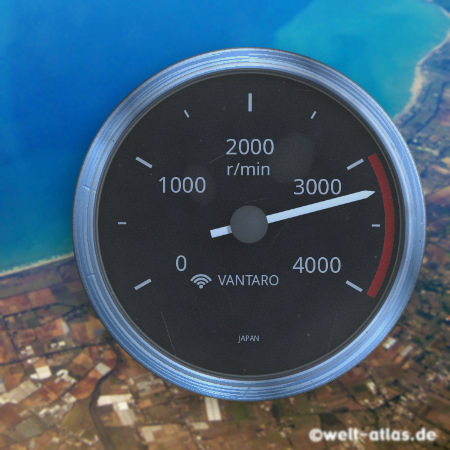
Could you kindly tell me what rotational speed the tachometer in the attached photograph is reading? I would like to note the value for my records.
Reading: 3250 rpm
